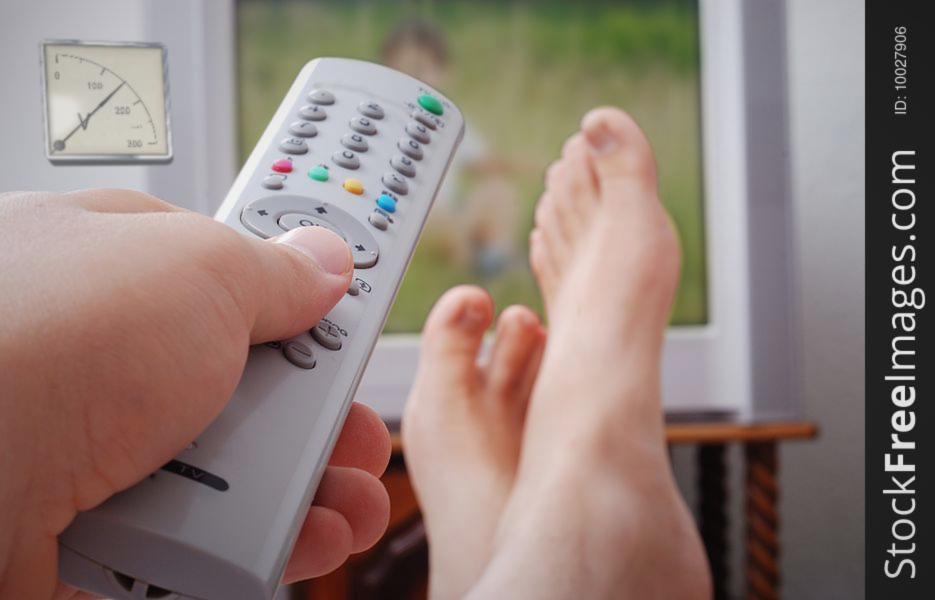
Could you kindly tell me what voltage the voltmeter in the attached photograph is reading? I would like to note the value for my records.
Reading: 150 V
